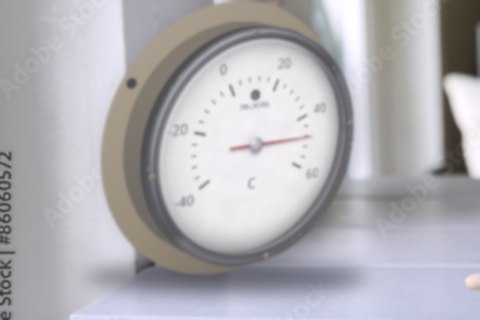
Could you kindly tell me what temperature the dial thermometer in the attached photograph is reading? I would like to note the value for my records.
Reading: 48 °C
